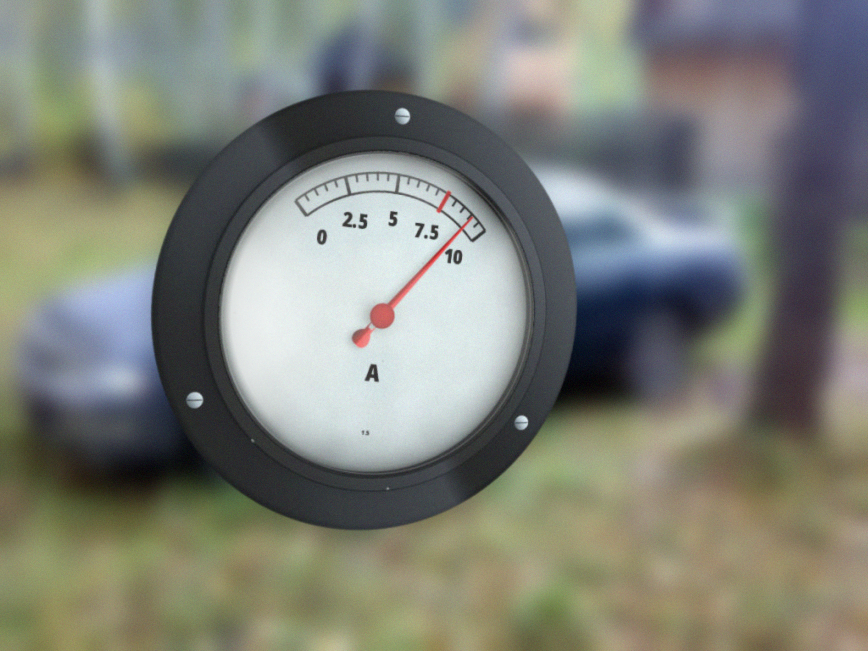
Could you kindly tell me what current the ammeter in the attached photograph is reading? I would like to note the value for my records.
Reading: 9 A
